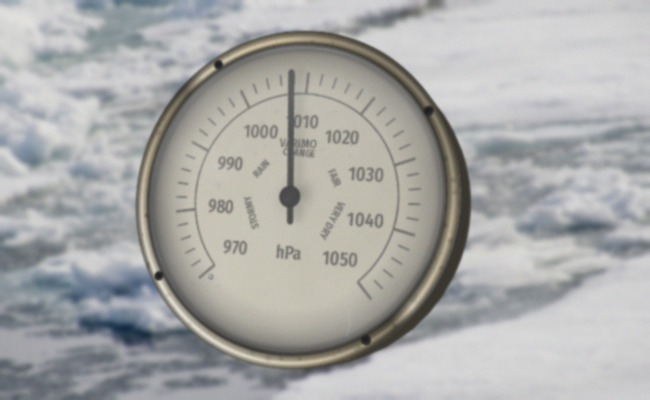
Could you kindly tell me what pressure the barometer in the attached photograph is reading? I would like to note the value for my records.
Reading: 1008 hPa
